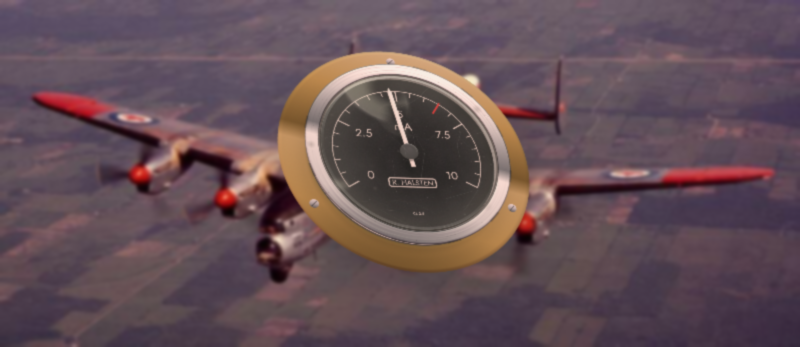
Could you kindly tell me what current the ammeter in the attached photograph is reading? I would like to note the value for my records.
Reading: 4.75 mA
